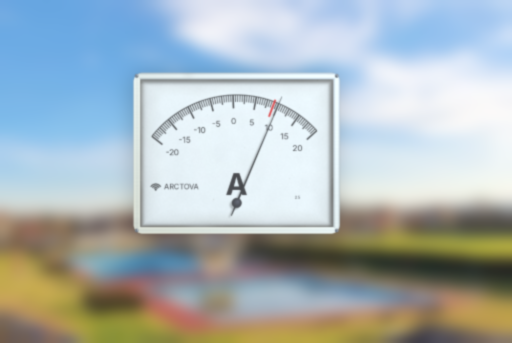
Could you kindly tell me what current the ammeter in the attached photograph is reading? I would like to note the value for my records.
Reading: 10 A
